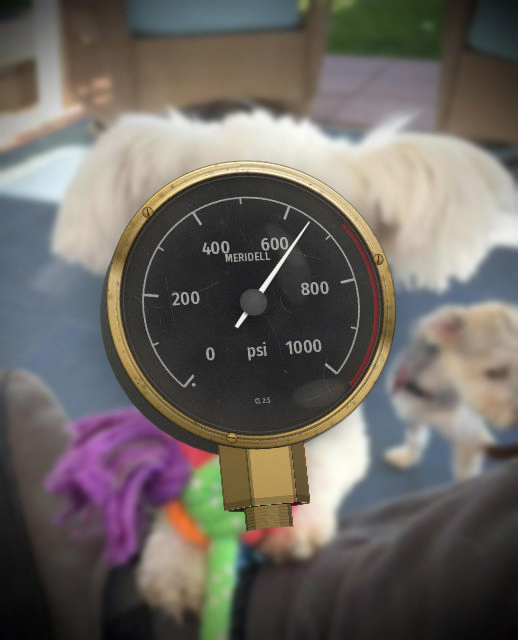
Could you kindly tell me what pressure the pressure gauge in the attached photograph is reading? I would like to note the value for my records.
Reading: 650 psi
